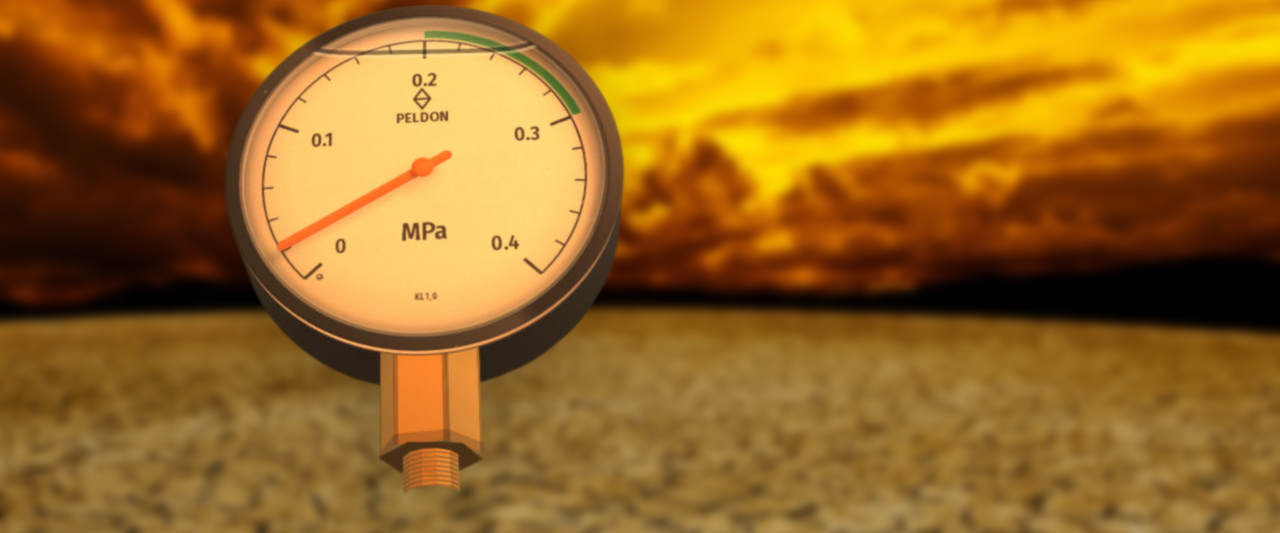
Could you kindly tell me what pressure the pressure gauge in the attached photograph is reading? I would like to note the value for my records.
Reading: 0.02 MPa
